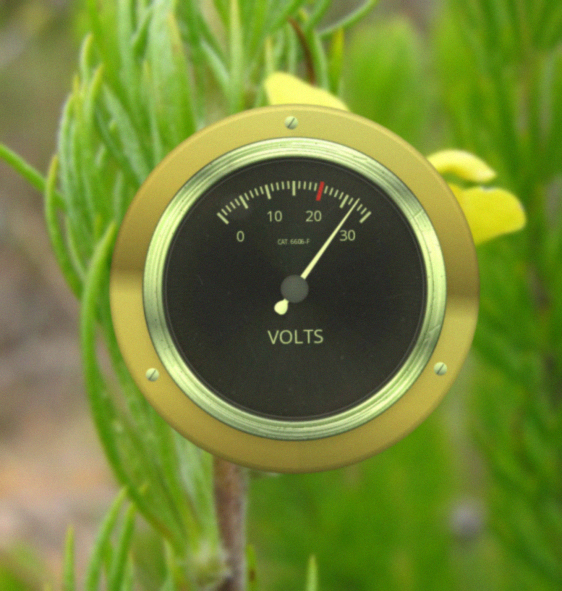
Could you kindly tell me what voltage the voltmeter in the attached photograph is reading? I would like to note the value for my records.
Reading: 27 V
